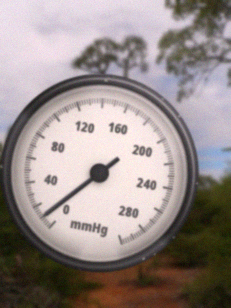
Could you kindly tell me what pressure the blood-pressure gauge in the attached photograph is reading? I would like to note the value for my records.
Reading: 10 mmHg
